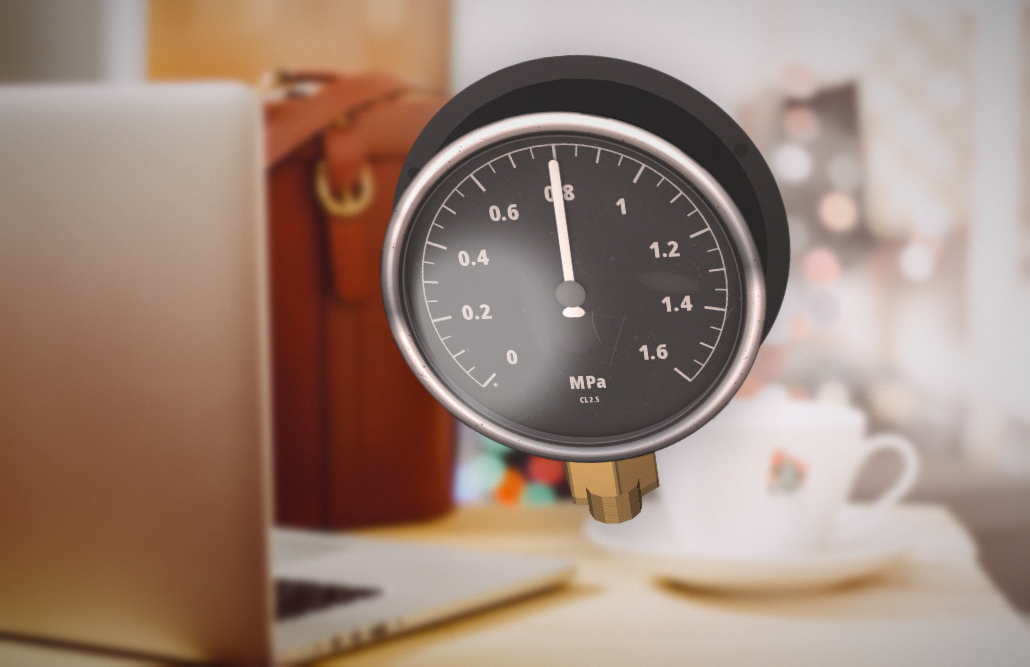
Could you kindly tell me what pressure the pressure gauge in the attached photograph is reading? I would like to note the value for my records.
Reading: 0.8 MPa
